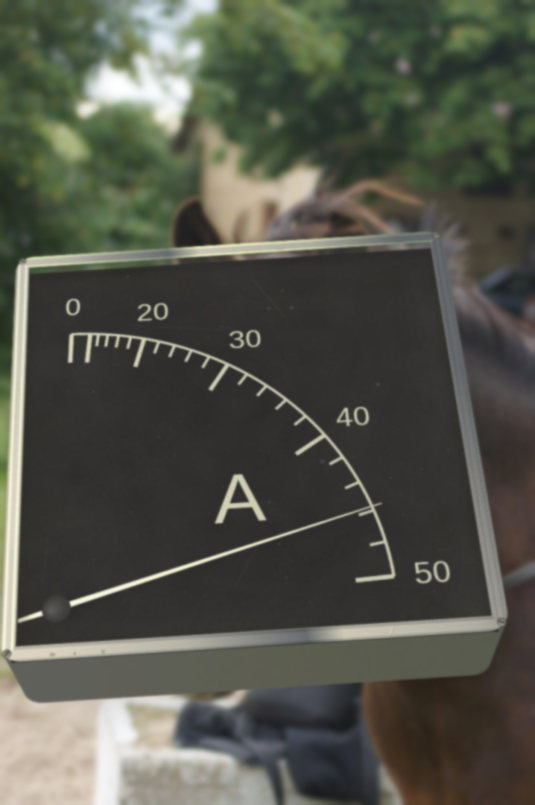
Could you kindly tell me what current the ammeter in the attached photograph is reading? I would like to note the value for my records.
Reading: 46 A
